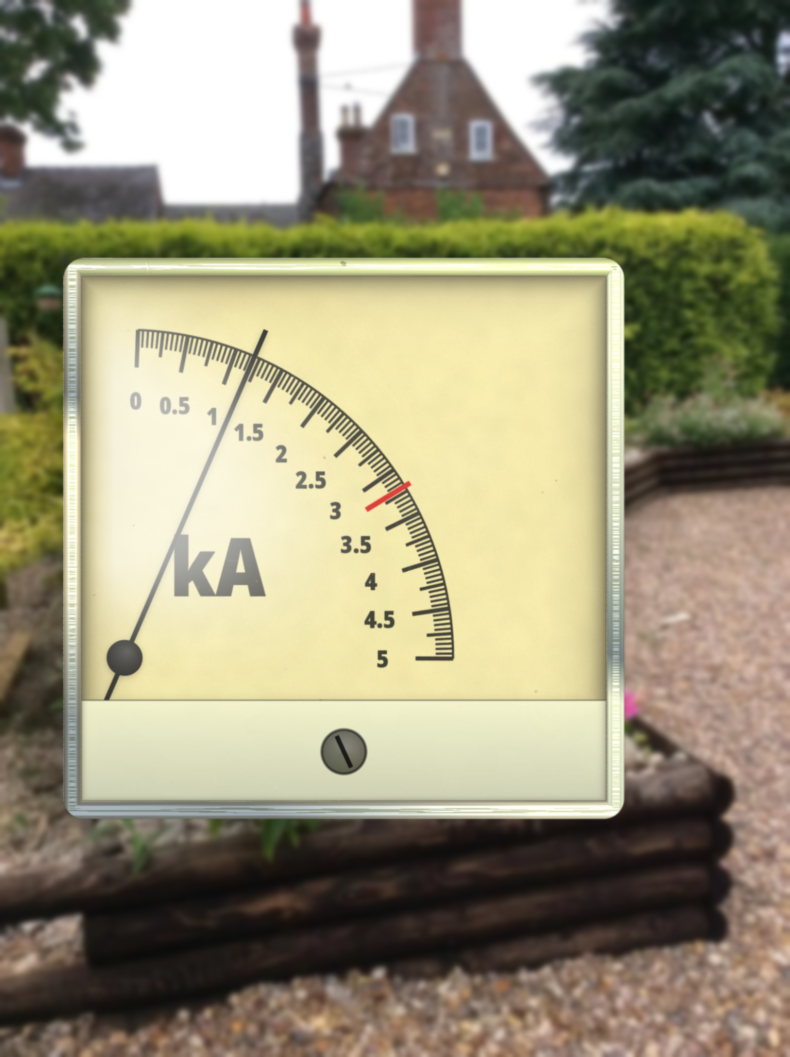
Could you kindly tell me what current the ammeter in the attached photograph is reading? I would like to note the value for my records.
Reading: 1.2 kA
